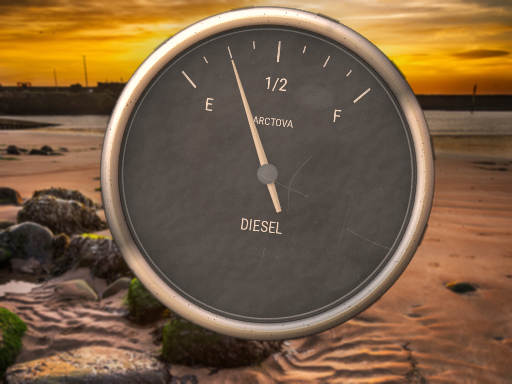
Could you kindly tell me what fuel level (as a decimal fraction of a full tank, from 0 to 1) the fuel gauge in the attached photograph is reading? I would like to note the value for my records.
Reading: 0.25
